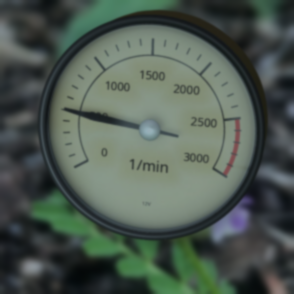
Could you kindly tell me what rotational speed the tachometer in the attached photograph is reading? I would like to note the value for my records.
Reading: 500 rpm
